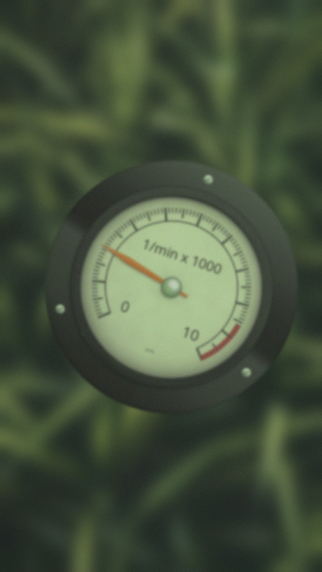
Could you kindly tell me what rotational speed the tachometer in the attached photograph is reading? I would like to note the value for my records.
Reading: 2000 rpm
